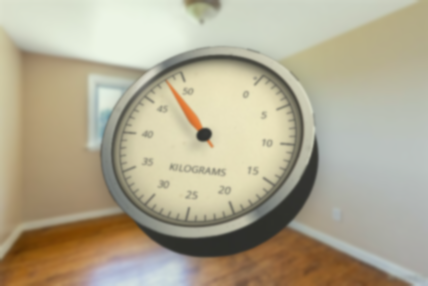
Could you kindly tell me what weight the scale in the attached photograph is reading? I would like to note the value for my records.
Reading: 48 kg
